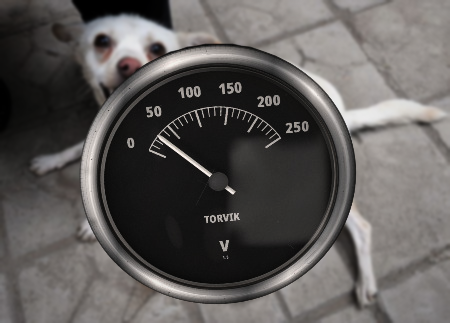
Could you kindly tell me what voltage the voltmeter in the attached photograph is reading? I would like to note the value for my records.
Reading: 30 V
